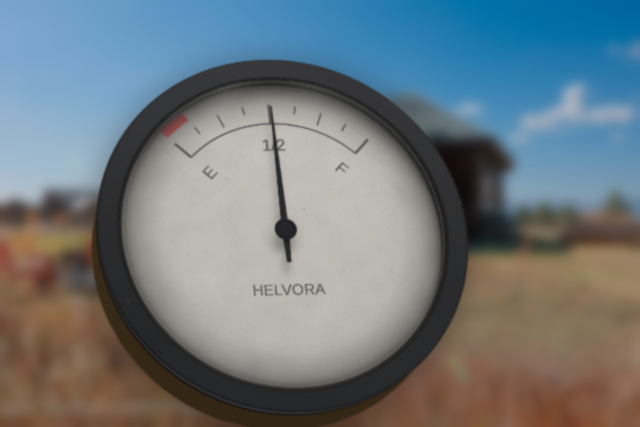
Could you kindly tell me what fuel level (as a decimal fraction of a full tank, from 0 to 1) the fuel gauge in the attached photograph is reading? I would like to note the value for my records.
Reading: 0.5
